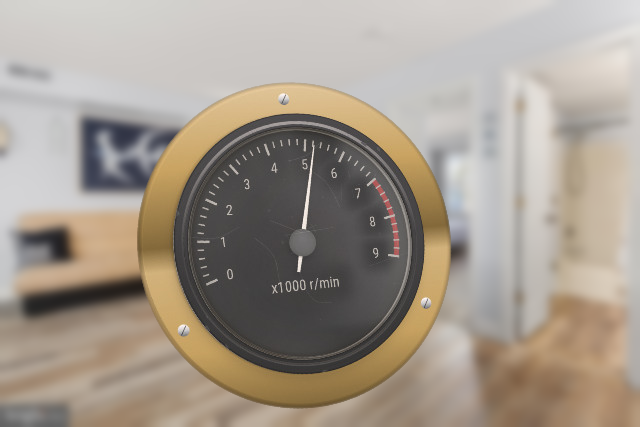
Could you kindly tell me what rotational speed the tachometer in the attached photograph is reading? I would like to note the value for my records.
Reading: 5200 rpm
